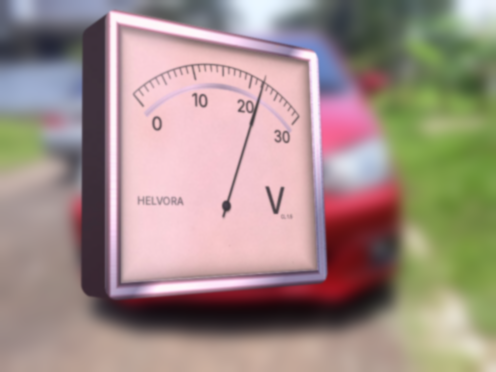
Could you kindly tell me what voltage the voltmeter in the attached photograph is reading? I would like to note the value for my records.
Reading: 22 V
